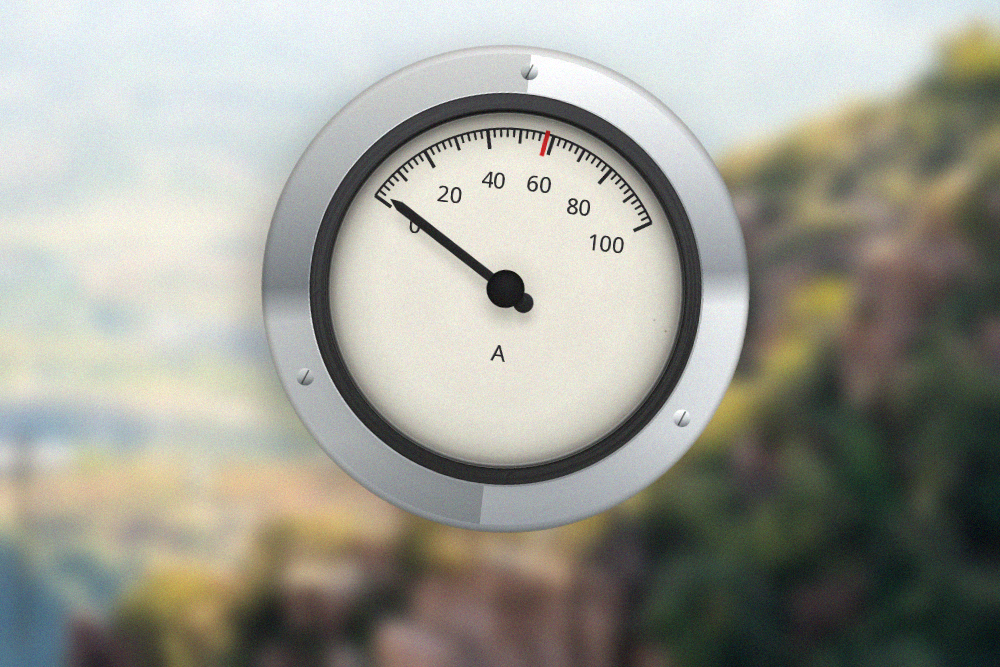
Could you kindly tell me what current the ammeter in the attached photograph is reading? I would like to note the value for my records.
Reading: 2 A
